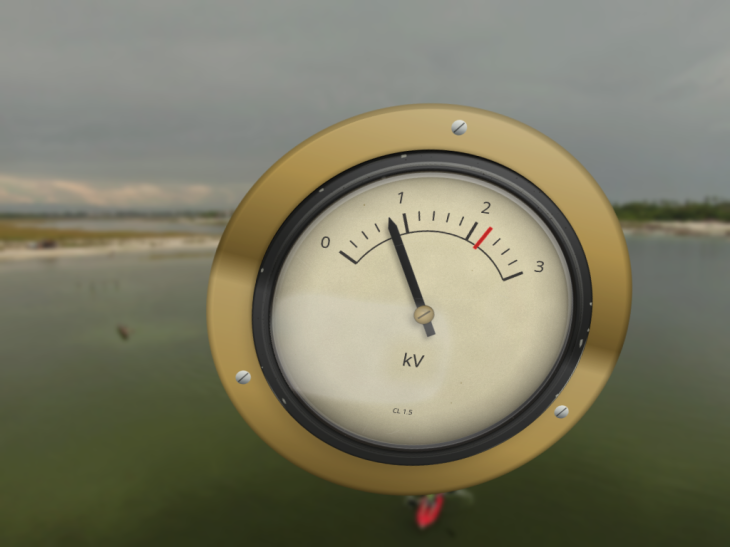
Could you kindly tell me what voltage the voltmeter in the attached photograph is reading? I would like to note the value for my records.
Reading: 0.8 kV
